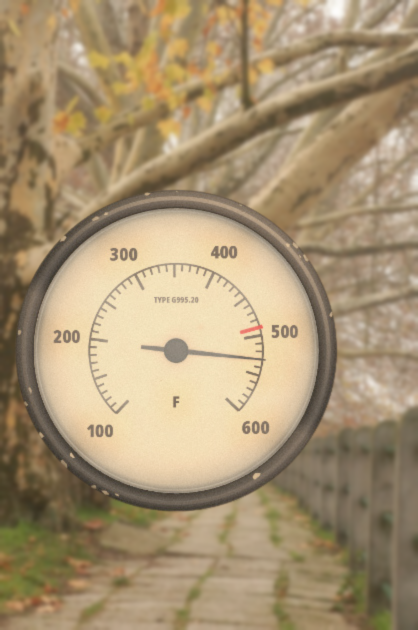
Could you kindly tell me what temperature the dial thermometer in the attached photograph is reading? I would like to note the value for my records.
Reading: 530 °F
